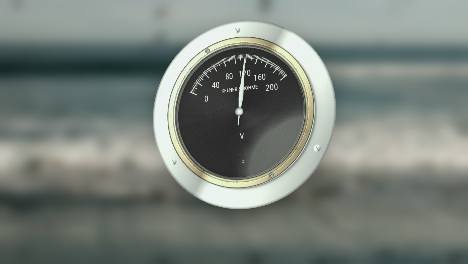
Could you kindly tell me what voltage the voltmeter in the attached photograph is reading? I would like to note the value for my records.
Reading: 120 V
